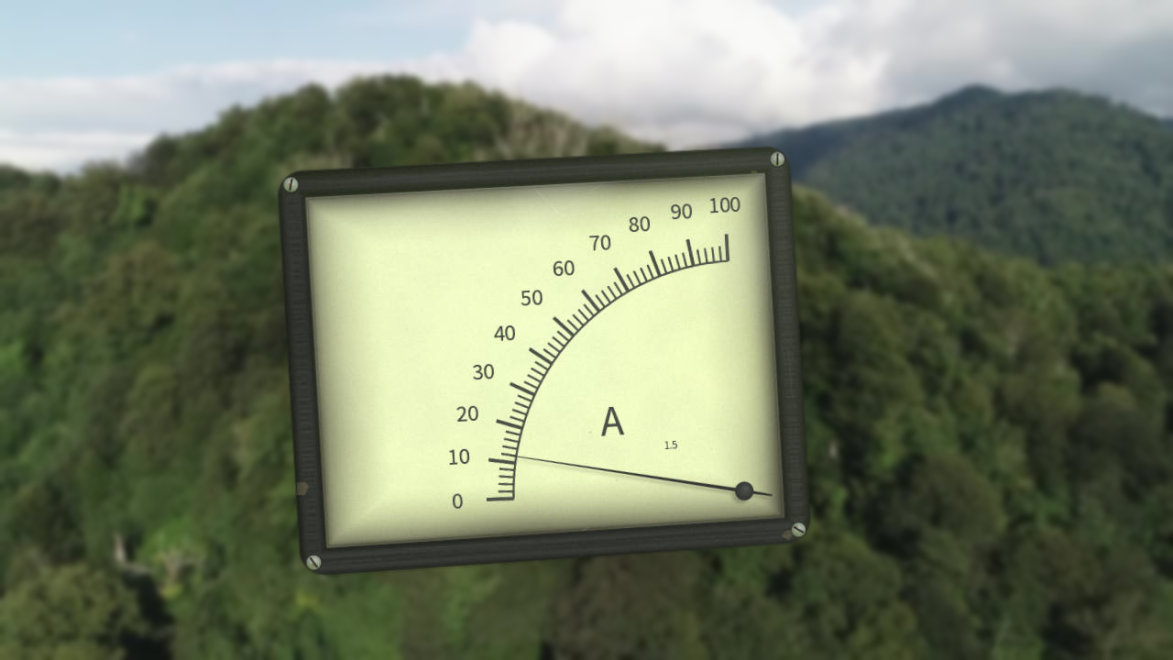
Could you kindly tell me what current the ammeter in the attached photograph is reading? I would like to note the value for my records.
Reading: 12 A
